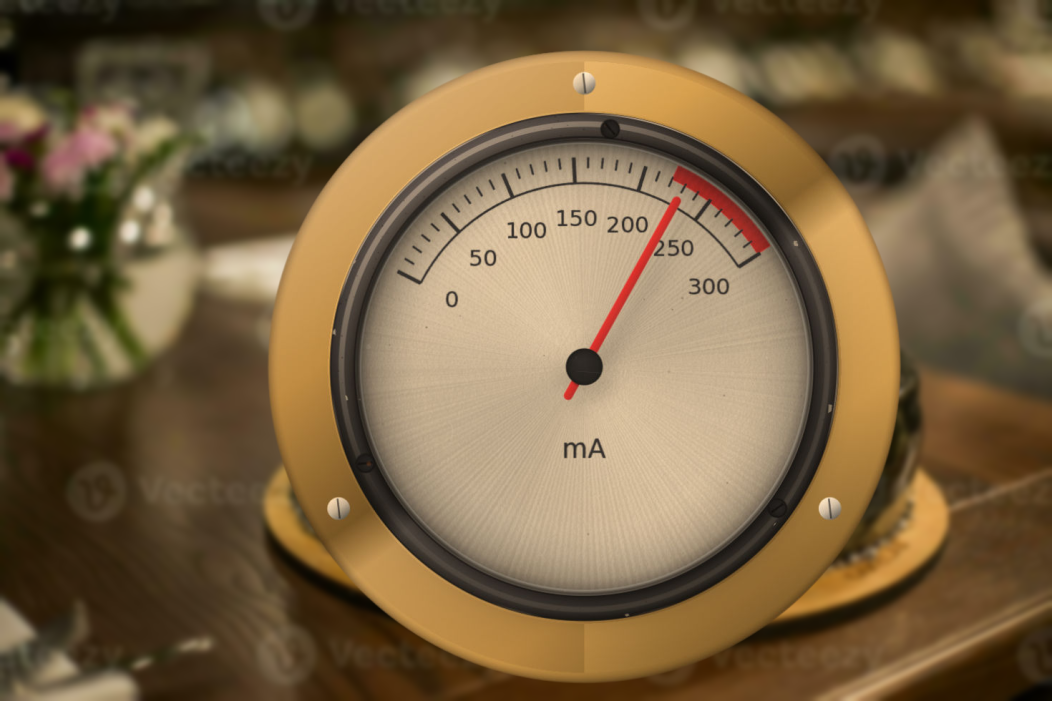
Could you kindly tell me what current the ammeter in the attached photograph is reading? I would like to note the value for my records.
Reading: 230 mA
